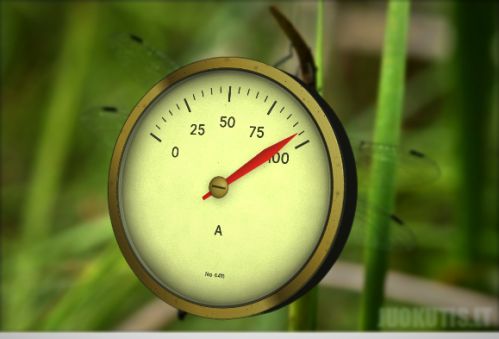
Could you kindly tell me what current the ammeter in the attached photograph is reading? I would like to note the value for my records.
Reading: 95 A
